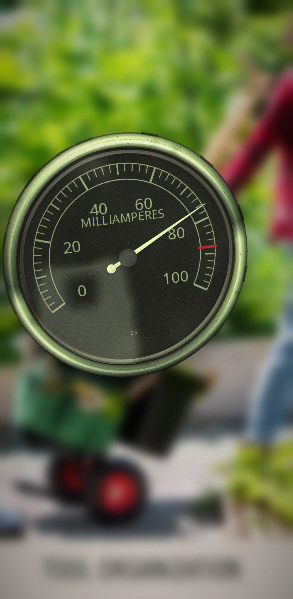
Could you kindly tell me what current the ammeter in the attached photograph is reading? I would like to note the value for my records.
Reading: 76 mA
